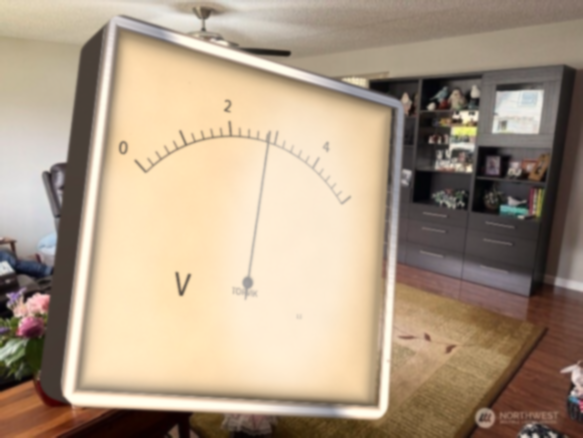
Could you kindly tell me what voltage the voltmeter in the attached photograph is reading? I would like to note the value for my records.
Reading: 2.8 V
